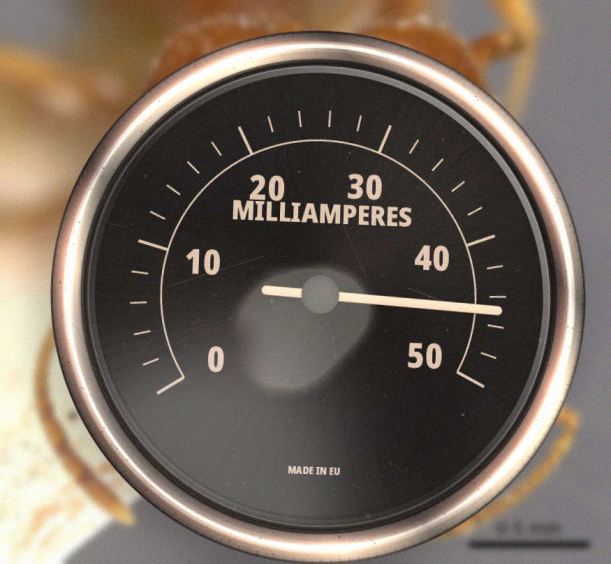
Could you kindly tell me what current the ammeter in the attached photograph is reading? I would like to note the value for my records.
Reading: 45 mA
